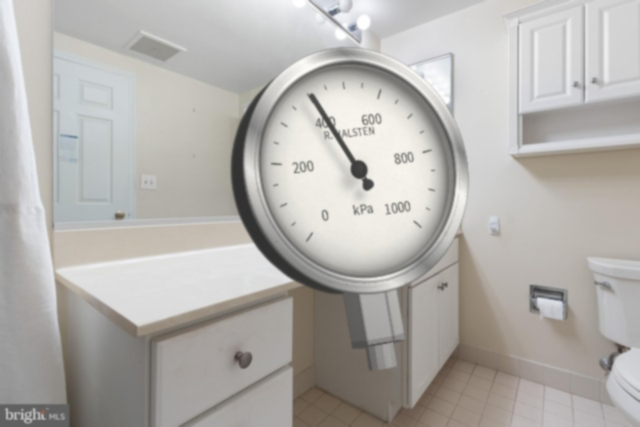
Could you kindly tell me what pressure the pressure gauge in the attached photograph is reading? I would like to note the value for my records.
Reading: 400 kPa
